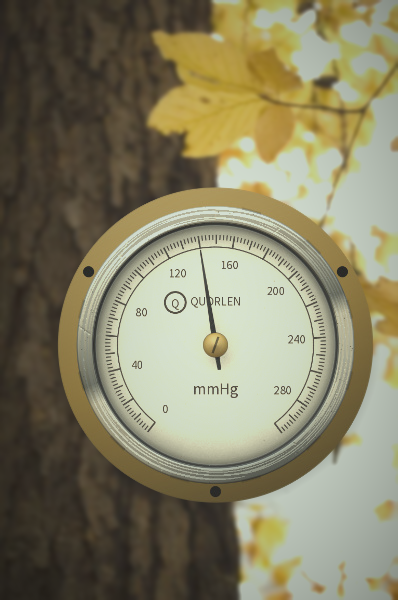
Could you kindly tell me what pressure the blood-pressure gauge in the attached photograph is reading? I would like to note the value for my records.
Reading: 140 mmHg
